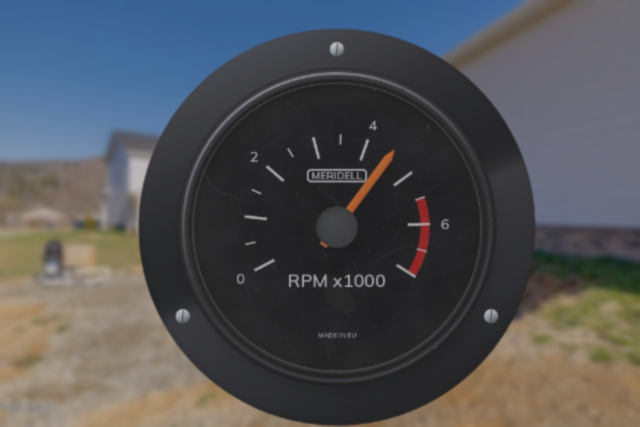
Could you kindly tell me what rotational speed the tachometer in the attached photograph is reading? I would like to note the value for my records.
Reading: 4500 rpm
